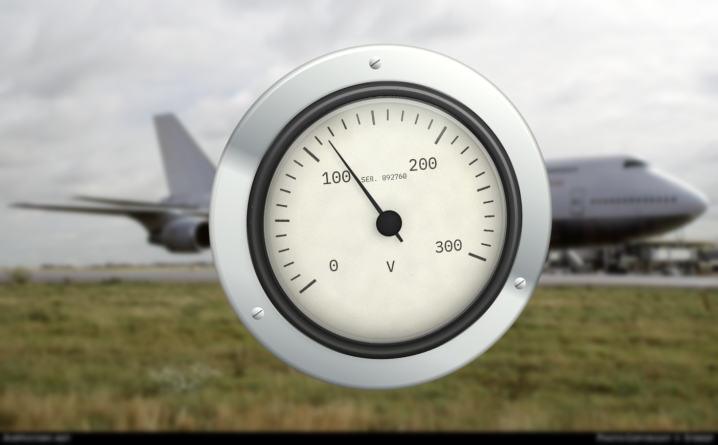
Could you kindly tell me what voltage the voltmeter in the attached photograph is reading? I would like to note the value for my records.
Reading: 115 V
